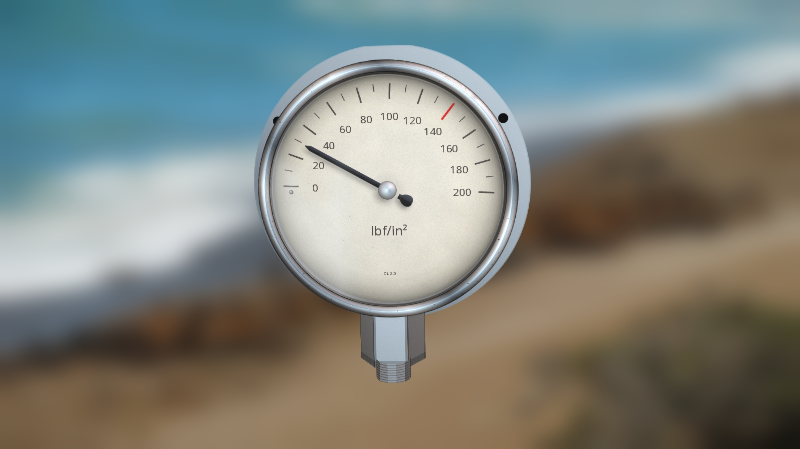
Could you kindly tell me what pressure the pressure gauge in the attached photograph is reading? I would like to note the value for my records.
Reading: 30 psi
